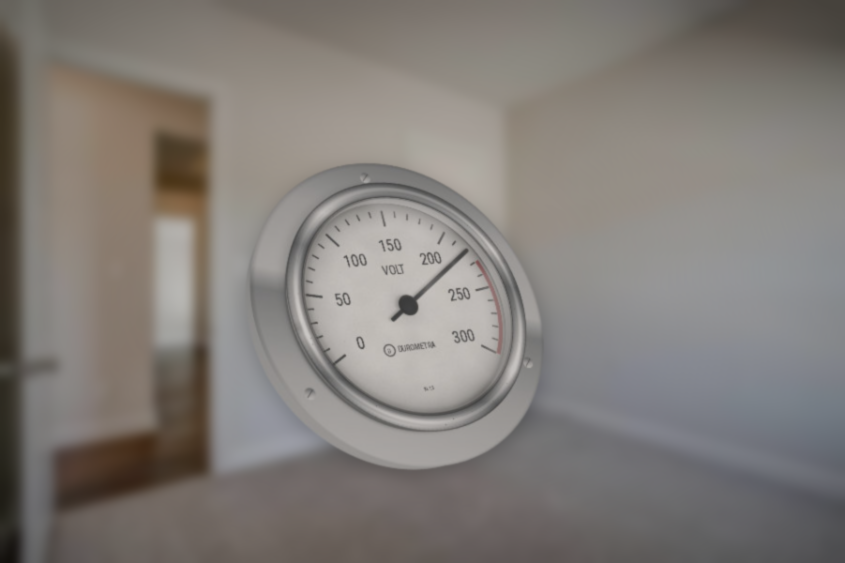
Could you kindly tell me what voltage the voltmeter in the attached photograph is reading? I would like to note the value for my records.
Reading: 220 V
